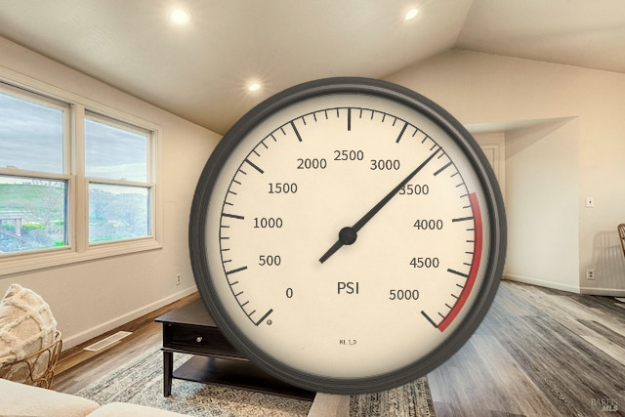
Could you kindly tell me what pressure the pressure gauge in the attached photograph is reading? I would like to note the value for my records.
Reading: 3350 psi
